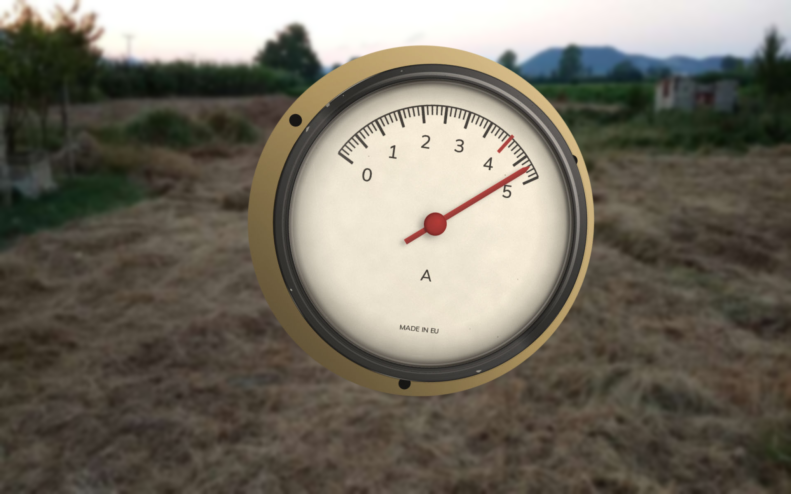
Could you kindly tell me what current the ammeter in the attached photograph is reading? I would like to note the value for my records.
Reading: 4.7 A
